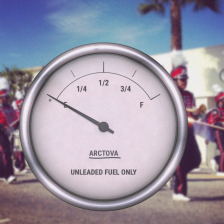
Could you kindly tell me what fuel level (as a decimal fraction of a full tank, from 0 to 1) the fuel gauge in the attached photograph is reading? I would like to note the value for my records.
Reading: 0
